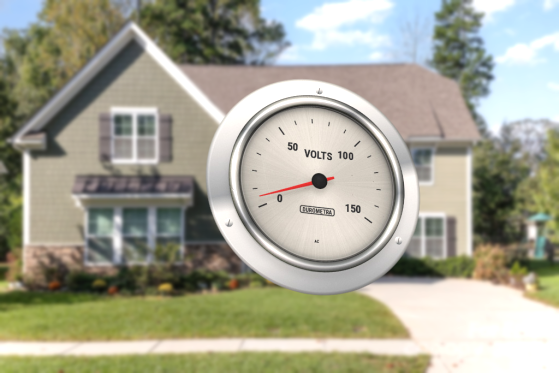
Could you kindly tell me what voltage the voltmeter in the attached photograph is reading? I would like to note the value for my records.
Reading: 5 V
